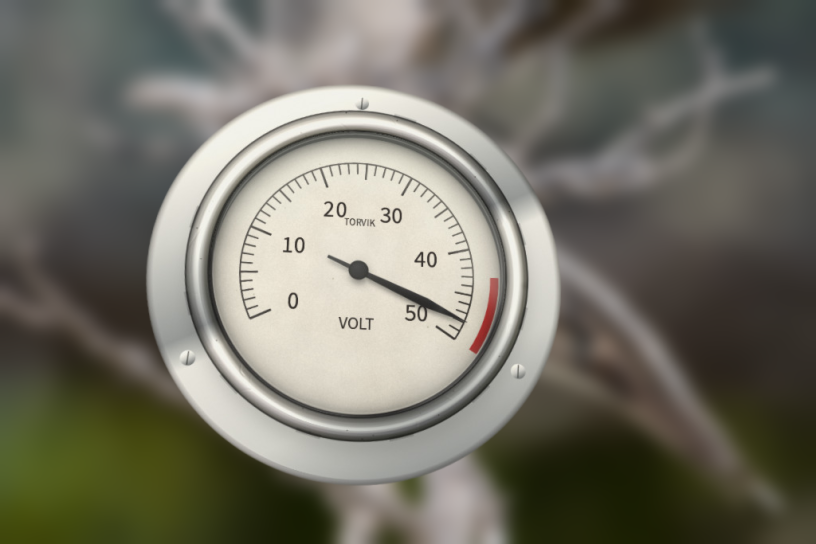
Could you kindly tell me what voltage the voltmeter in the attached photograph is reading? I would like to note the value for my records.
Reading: 48 V
